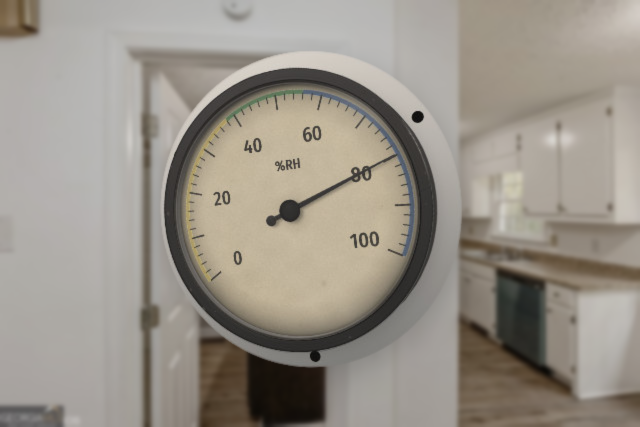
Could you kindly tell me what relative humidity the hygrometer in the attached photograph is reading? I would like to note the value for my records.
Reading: 80 %
